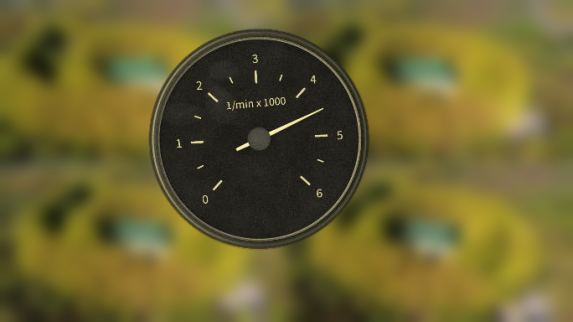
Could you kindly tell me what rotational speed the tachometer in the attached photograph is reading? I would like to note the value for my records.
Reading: 4500 rpm
